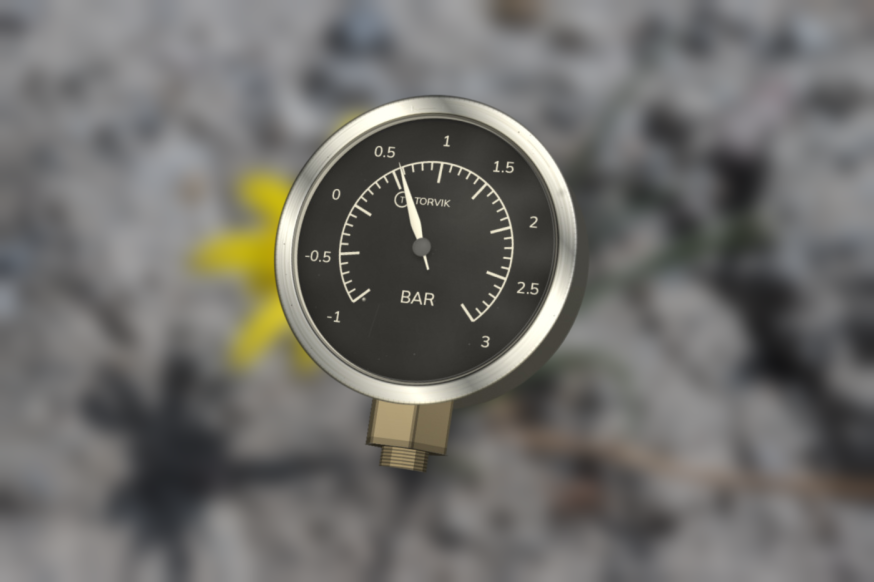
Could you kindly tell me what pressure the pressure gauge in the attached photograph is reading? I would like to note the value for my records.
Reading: 0.6 bar
